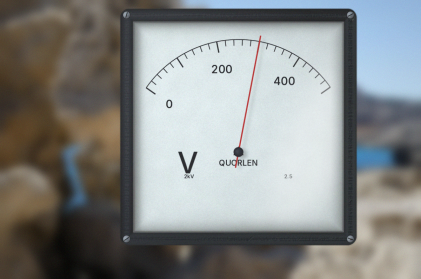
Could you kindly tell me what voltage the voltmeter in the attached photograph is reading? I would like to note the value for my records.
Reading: 300 V
